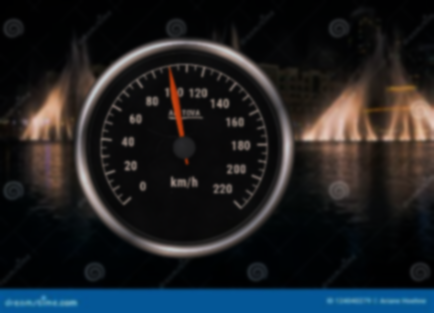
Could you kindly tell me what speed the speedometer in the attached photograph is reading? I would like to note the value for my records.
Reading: 100 km/h
